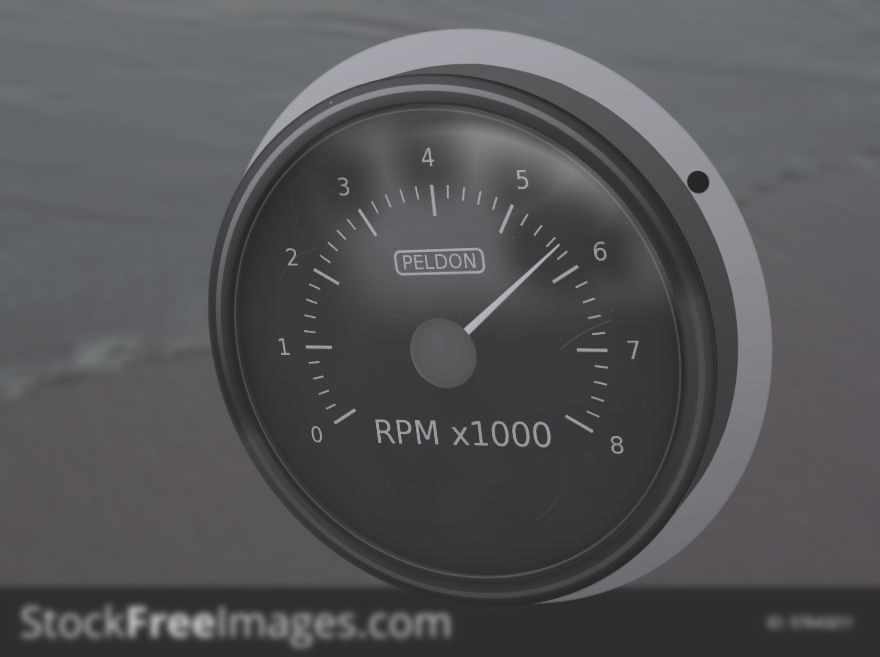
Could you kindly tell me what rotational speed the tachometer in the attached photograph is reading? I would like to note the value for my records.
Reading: 5700 rpm
